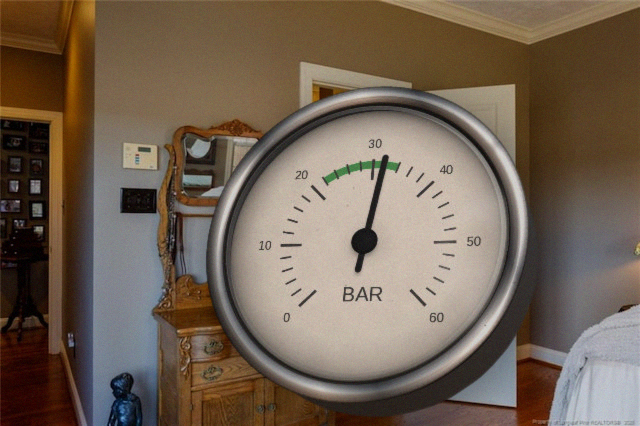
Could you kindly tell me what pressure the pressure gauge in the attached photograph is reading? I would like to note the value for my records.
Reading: 32 bar
